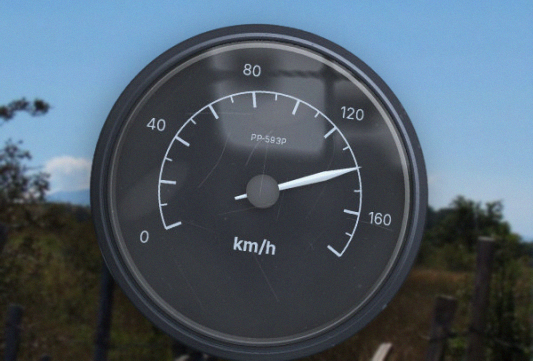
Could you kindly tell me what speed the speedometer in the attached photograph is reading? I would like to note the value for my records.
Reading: 140 km/h
